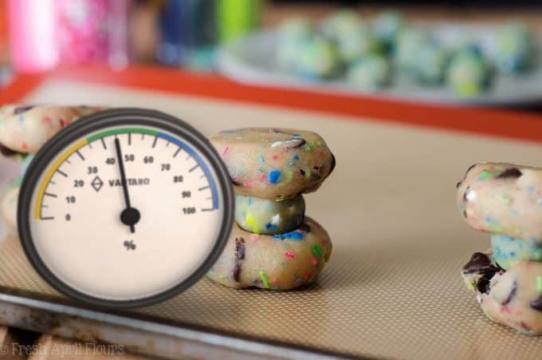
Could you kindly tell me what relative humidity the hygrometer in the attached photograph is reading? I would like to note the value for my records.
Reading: 45 %
